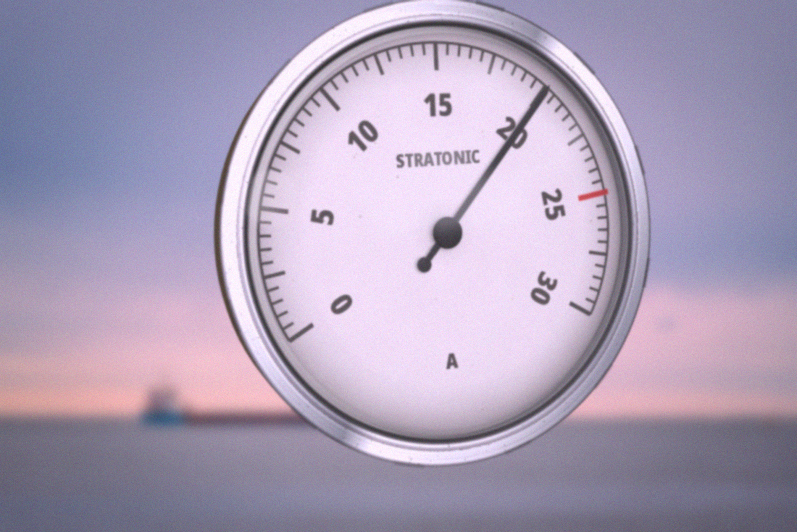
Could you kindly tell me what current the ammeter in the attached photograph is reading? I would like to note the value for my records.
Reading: 20 A
